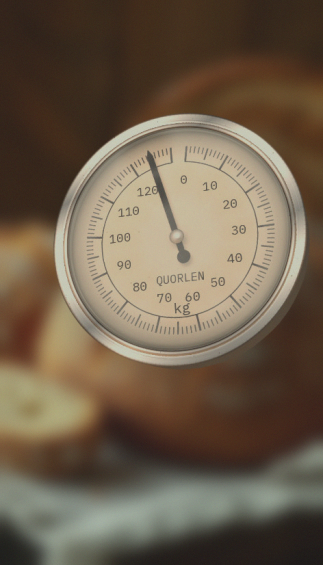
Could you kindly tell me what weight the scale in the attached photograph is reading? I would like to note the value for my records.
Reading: 125 kg
